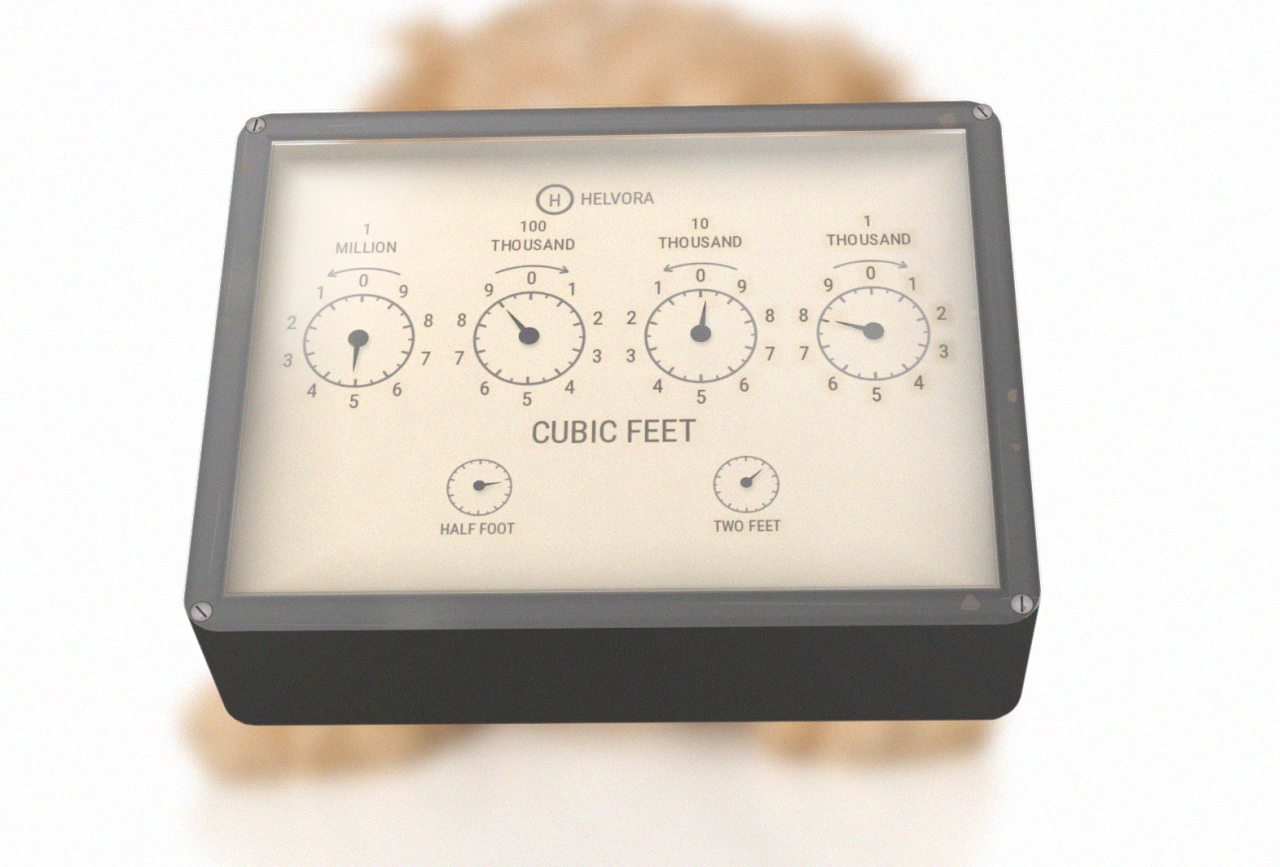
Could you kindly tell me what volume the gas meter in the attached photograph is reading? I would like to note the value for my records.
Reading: 489800 ft³
